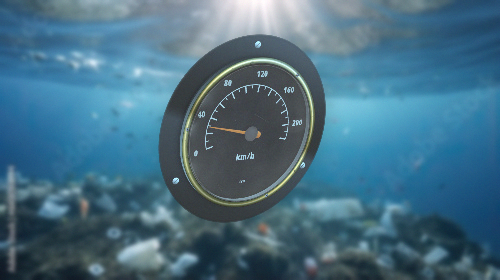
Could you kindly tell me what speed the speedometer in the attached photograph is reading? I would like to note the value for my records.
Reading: 30 km/h
